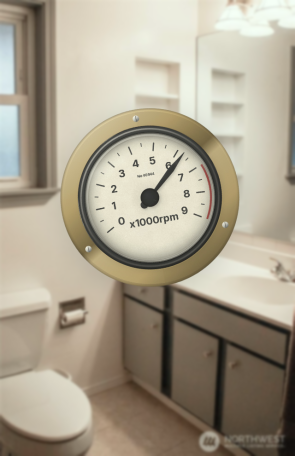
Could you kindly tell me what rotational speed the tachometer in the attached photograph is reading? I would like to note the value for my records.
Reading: 6250 rpm
